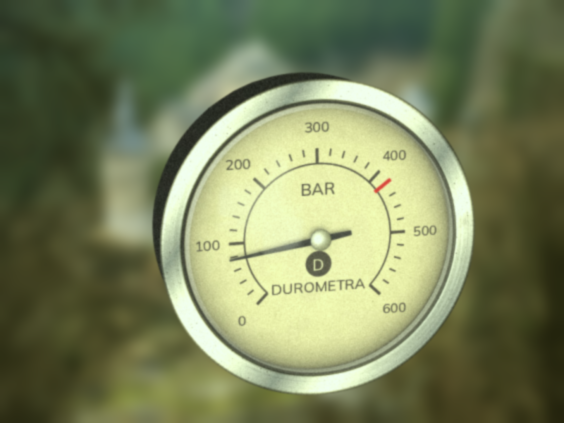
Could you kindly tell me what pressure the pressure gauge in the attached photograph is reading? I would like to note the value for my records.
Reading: 80 bar
